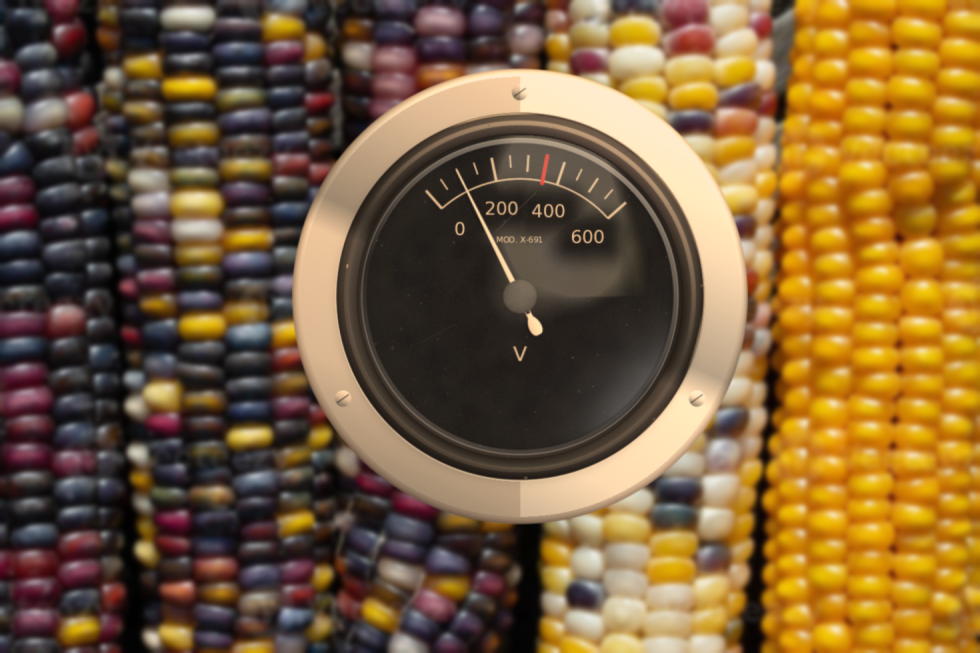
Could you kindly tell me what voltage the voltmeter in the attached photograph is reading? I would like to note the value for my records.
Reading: 100 V
